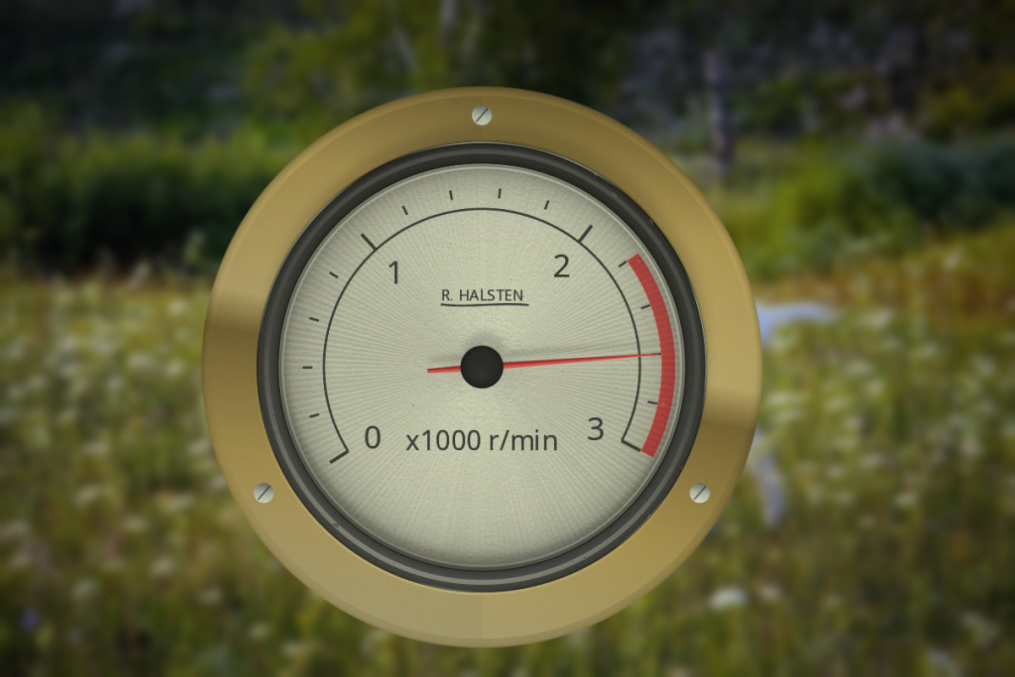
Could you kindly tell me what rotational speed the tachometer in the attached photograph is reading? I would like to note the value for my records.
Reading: 2600 rpm
